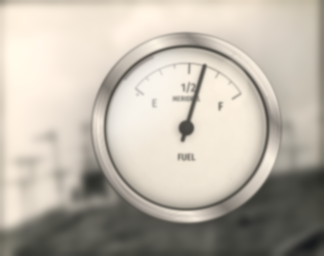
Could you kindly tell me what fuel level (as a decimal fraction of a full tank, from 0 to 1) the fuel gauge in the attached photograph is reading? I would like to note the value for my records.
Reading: 0.625
